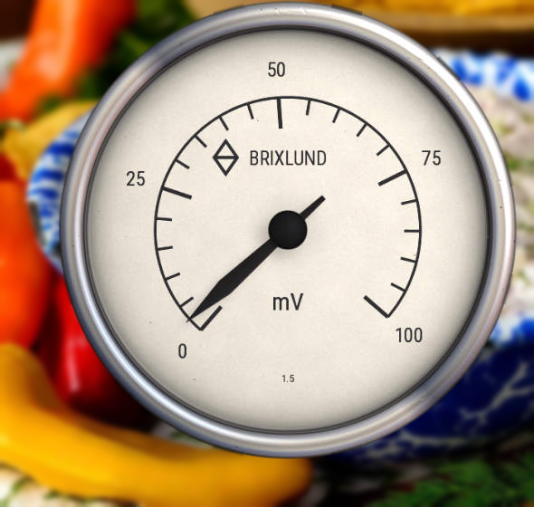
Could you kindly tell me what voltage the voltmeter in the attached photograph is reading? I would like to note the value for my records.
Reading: 2.5 mV
